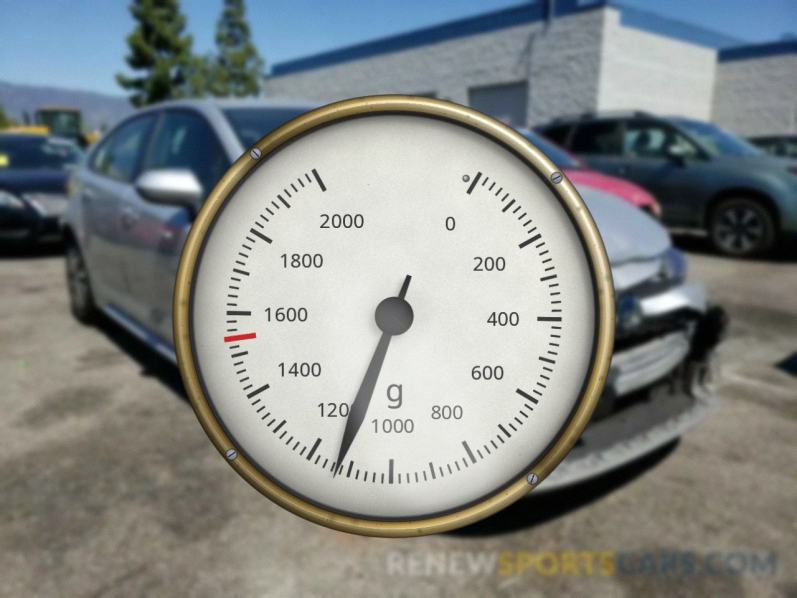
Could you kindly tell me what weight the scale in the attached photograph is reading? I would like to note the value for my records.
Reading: 1130 g
